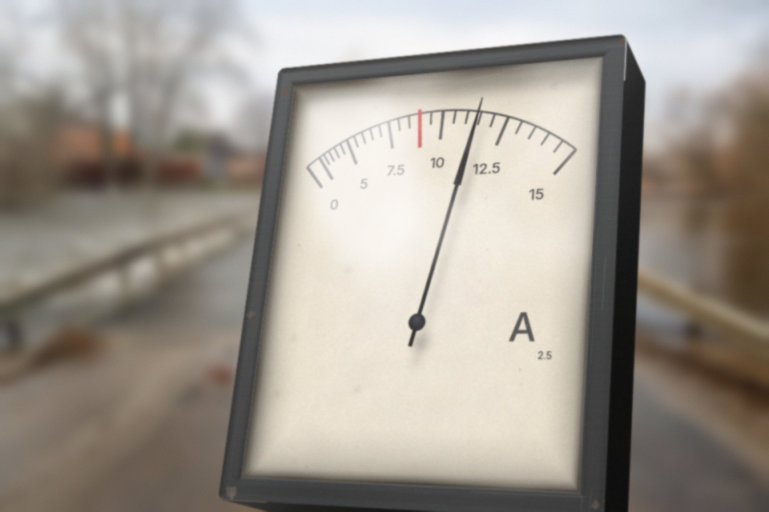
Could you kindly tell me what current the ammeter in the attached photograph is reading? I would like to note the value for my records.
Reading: 11.5 A
